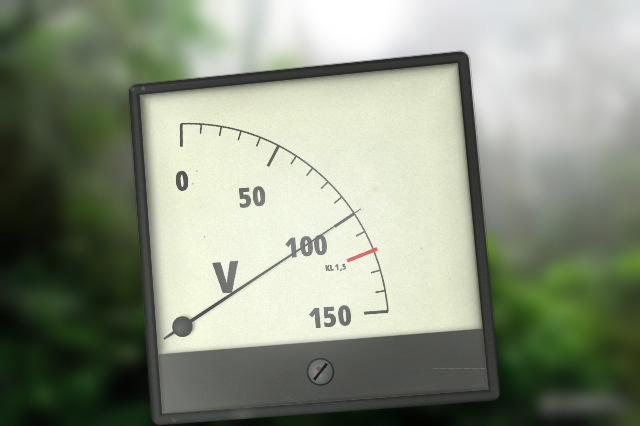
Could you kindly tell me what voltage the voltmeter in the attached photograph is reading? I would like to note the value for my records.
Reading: 100 V
